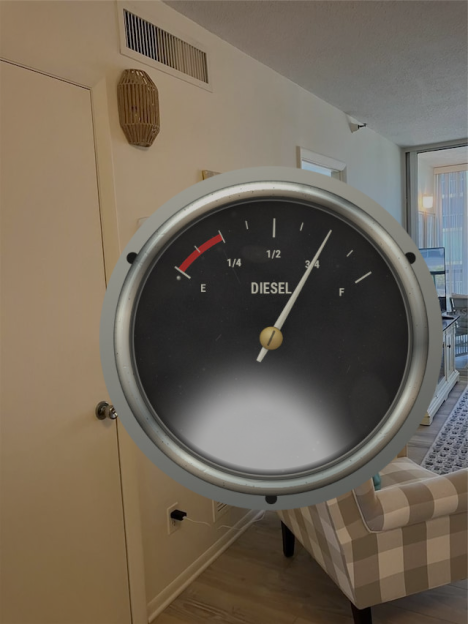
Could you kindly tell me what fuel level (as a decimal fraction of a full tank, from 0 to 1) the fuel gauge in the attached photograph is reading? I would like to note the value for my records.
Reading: 0.75
